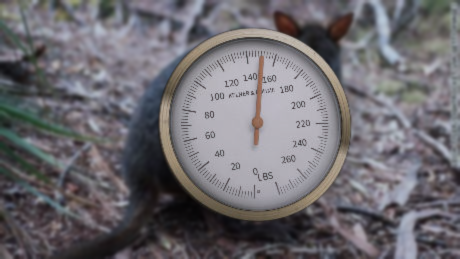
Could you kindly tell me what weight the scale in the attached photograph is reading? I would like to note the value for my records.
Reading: 150 lb
